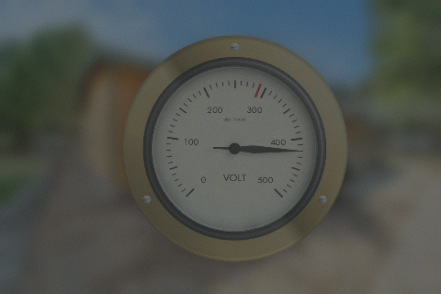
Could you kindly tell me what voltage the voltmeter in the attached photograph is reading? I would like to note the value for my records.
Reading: 420 V
